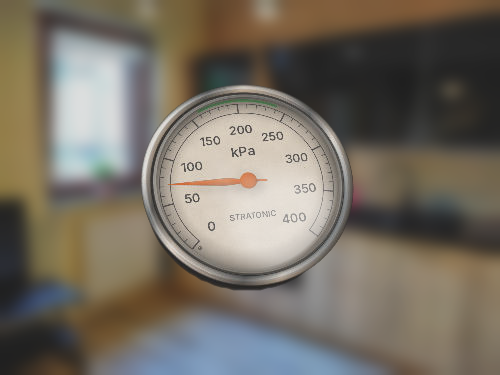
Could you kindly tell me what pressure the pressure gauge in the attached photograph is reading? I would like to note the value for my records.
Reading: 70 kPa
